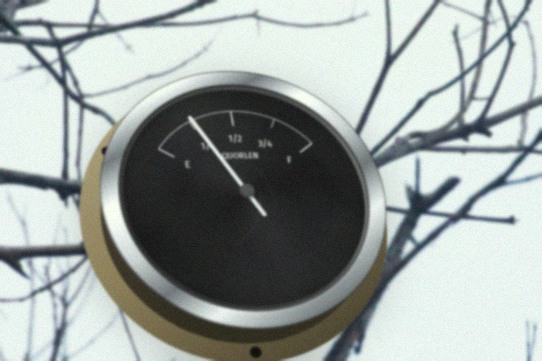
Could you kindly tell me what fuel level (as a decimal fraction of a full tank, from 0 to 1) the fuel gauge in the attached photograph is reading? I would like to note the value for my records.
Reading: 0.25
